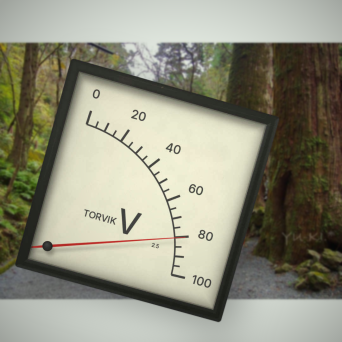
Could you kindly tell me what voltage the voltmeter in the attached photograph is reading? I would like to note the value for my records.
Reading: 80 V
